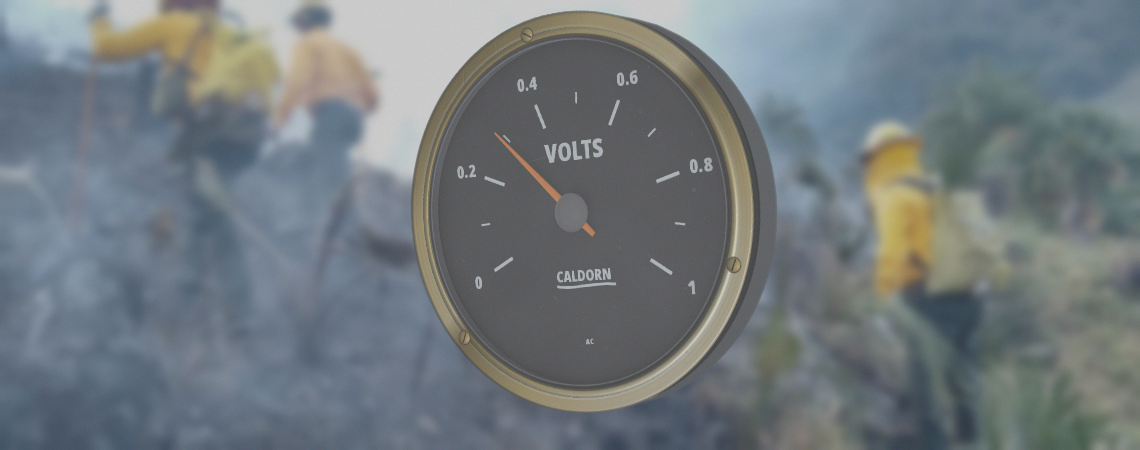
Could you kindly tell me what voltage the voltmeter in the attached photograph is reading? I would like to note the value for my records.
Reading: 0.3 V
